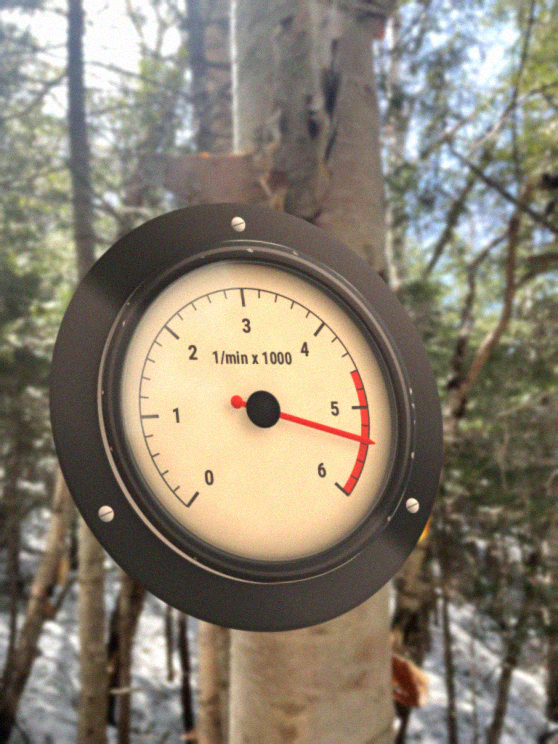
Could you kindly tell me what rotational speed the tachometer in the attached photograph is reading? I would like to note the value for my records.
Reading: 5400 rpm
